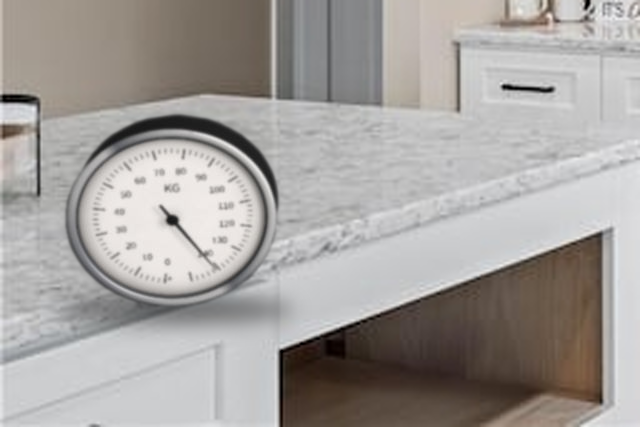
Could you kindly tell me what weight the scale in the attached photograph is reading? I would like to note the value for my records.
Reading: 140 kg
